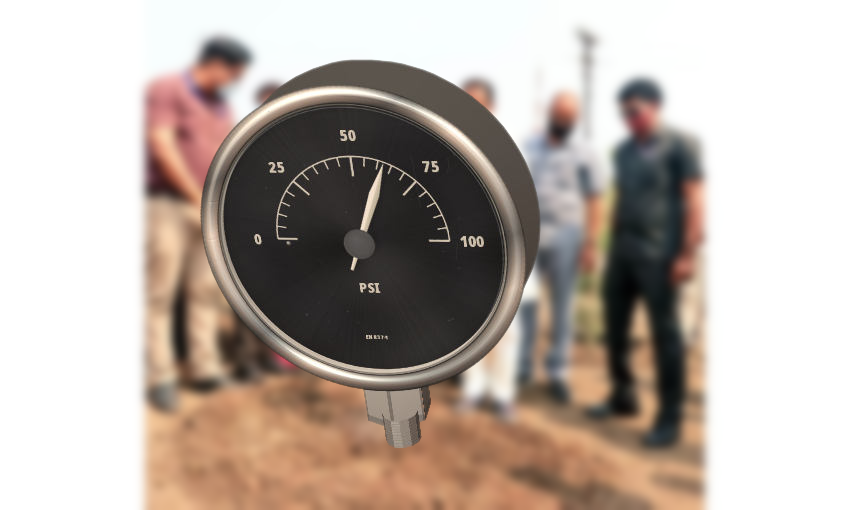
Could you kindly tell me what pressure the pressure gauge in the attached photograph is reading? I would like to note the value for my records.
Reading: 62.5 psi
